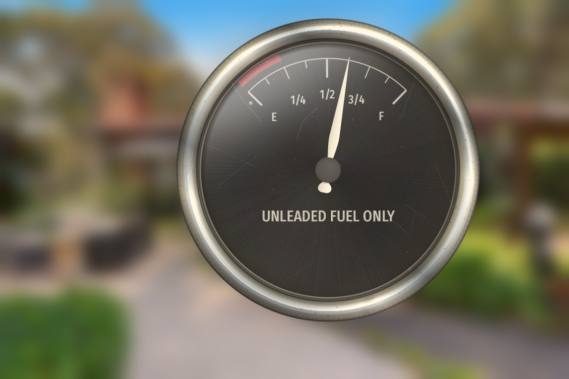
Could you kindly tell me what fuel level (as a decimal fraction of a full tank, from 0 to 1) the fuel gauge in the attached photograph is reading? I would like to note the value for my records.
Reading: 0.625
